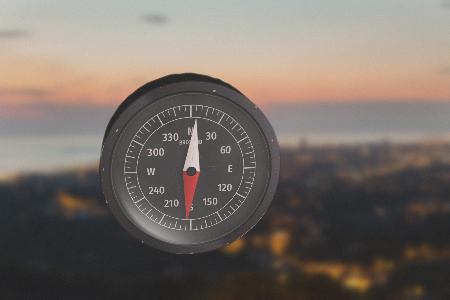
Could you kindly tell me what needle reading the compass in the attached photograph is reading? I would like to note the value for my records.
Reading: 185 °
